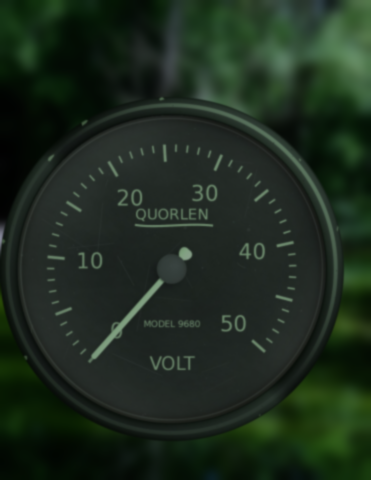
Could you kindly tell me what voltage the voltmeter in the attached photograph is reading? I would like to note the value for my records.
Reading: 0 V
